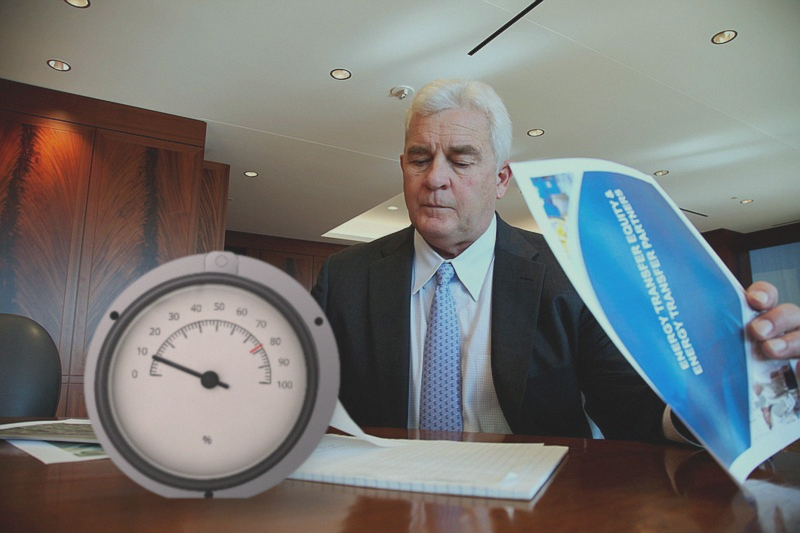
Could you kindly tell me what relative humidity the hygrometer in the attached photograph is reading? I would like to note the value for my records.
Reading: 10 %
